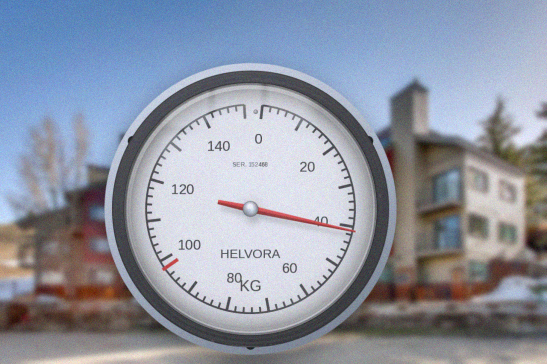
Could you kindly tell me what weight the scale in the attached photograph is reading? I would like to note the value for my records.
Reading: 41 kg
